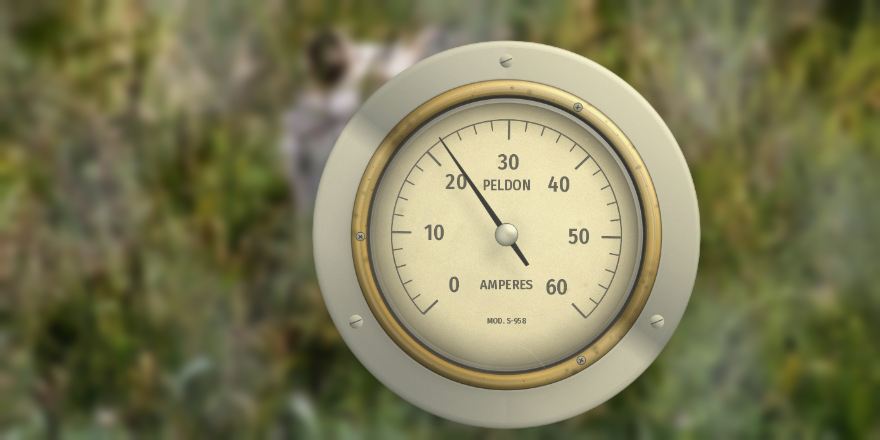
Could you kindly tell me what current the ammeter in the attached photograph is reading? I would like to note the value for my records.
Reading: 22 A
